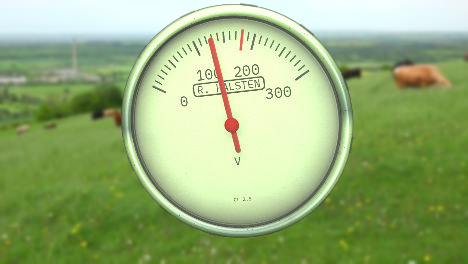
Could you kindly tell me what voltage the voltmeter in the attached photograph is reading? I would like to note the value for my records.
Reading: 130 V
